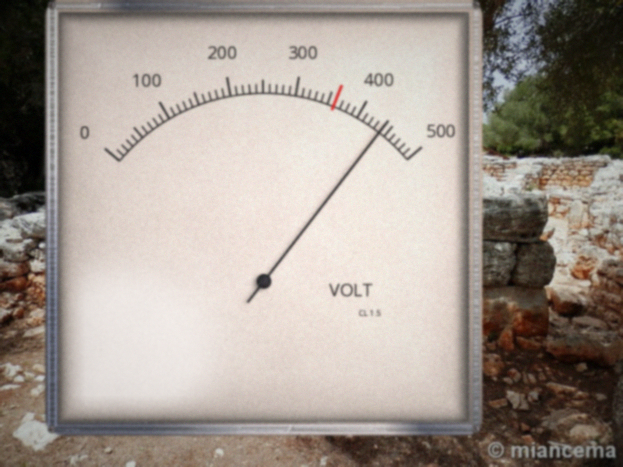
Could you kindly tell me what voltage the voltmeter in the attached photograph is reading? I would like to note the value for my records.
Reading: 440 V
